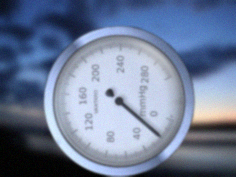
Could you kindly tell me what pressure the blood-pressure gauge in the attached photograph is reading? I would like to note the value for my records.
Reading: 20 mmHg
